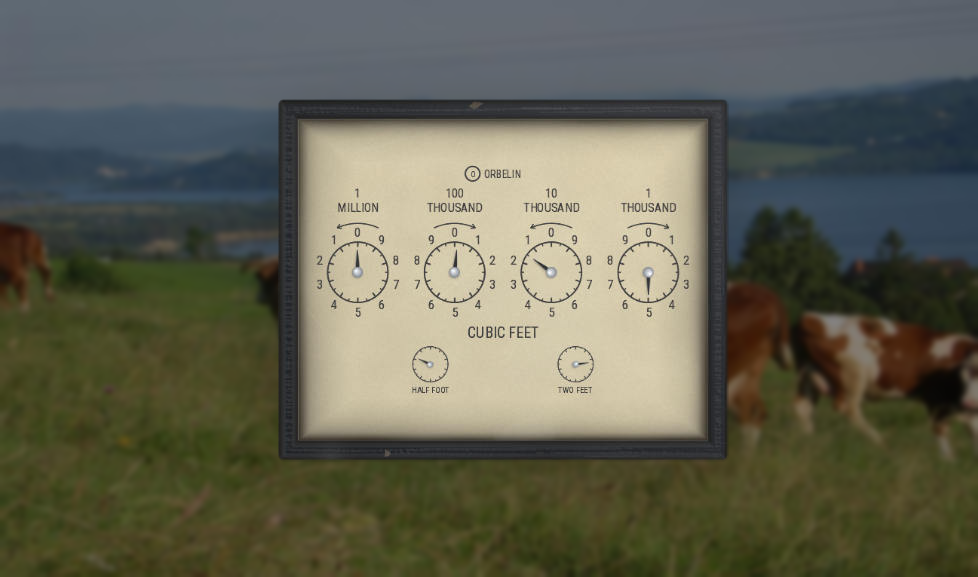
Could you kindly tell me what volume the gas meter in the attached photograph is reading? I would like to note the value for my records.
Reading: 1500 ft³
